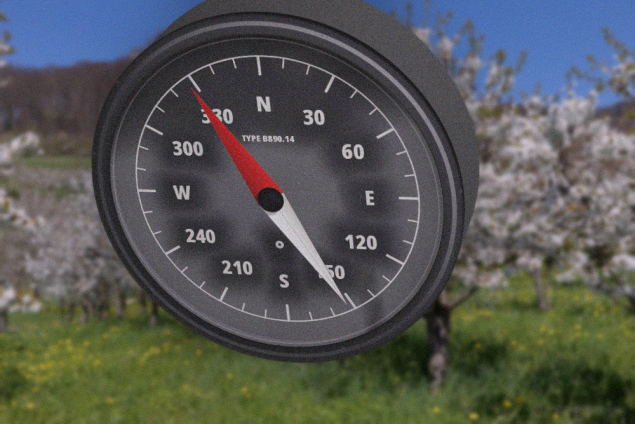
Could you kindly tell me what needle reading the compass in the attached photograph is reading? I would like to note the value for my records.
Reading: 330 °
